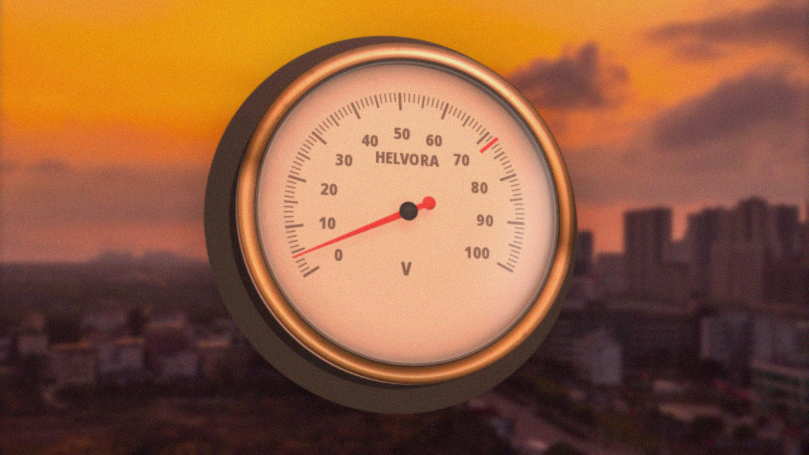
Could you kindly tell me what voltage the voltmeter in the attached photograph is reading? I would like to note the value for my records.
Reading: 4 V
